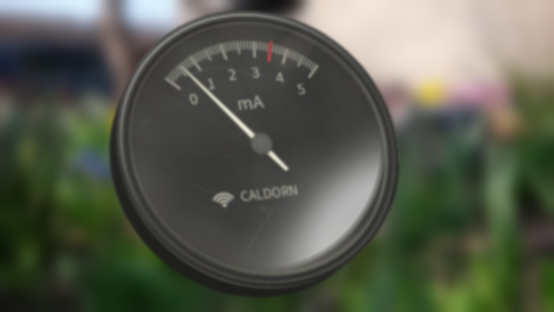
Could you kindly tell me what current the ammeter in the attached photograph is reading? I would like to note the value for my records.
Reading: 0.5 mA
